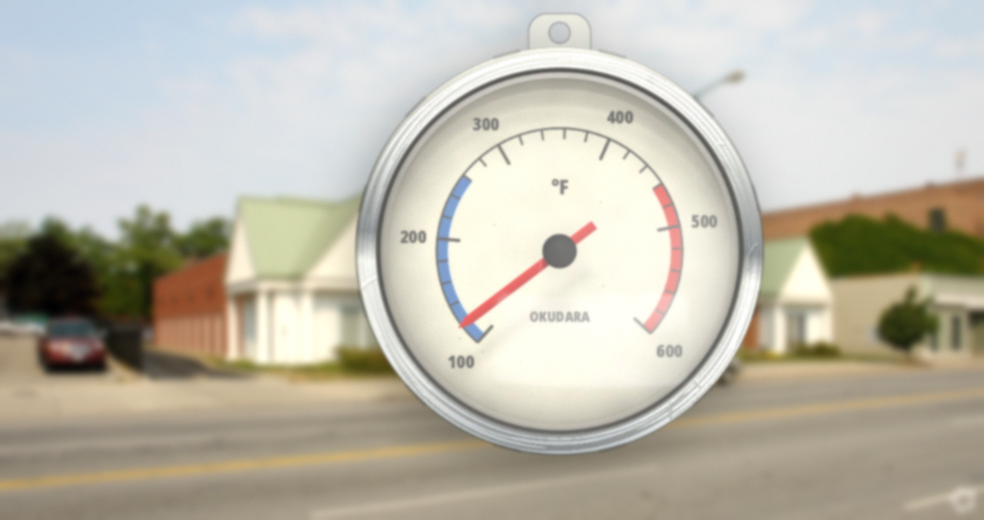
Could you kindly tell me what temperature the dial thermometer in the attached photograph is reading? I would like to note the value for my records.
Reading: 120 °F
